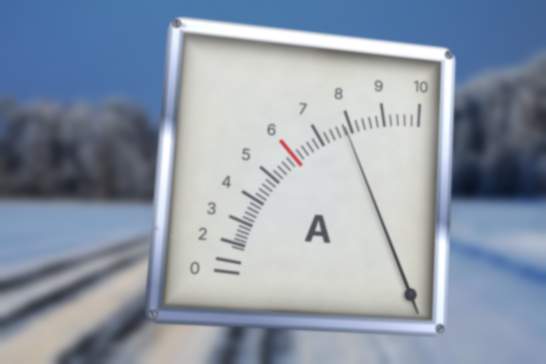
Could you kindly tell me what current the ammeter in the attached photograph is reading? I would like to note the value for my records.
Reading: 7.8 A
